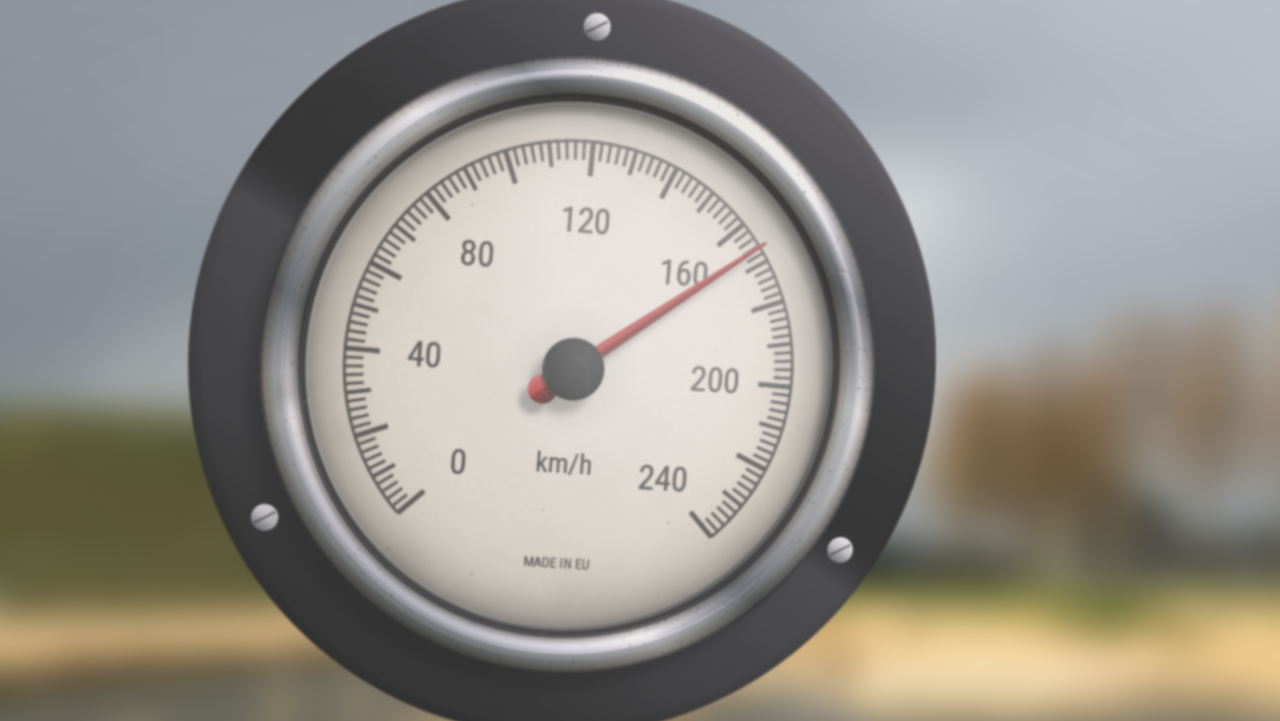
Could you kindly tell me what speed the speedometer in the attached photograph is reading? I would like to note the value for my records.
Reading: 166 km/h
